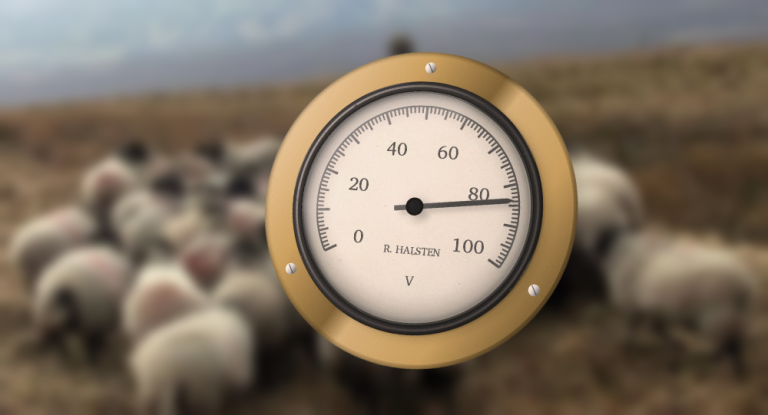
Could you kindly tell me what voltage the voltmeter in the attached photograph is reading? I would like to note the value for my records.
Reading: 84 V
